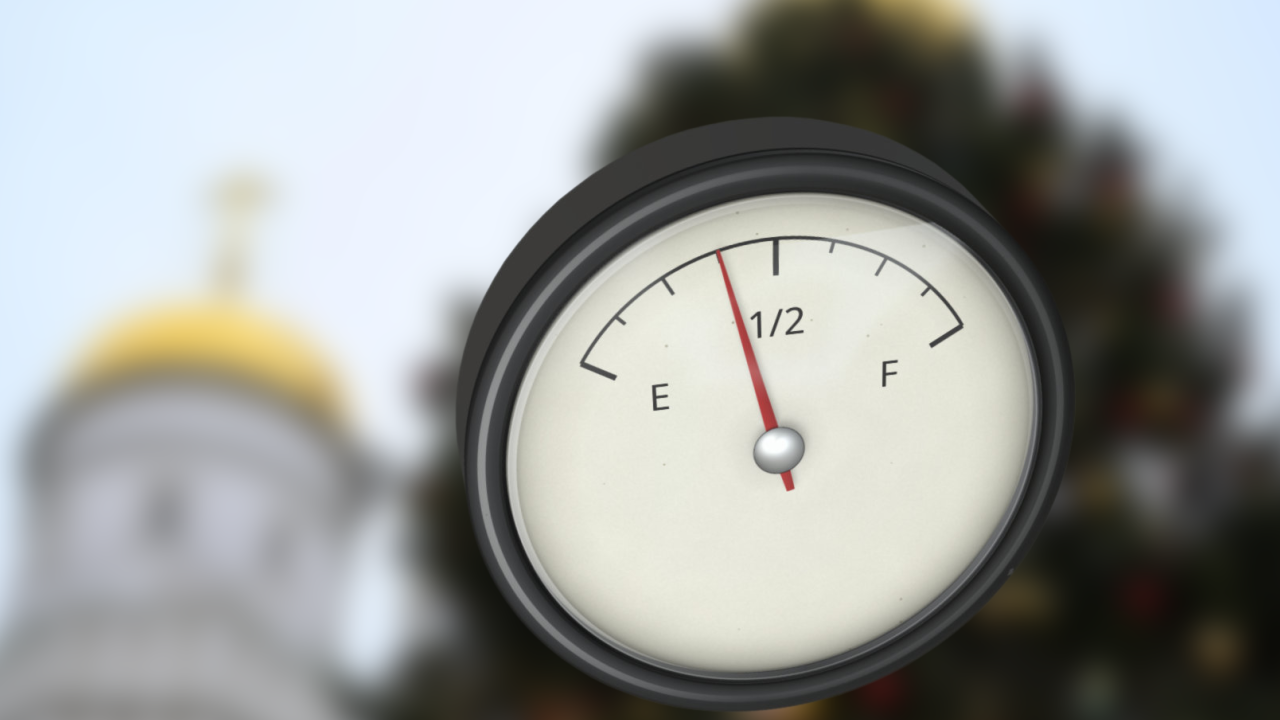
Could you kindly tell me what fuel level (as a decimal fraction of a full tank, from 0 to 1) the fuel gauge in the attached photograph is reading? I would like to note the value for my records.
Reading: 0.375
